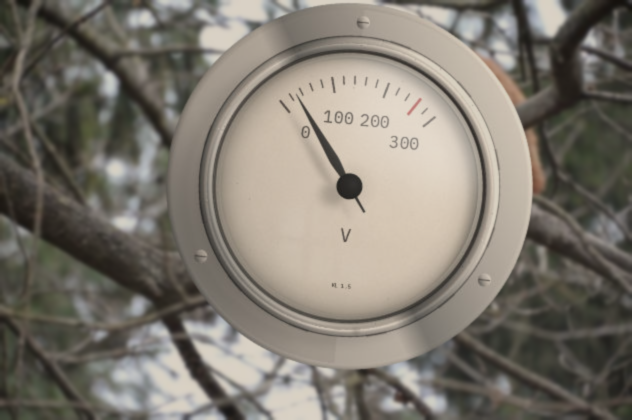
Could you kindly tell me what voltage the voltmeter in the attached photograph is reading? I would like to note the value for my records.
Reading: 30 V
